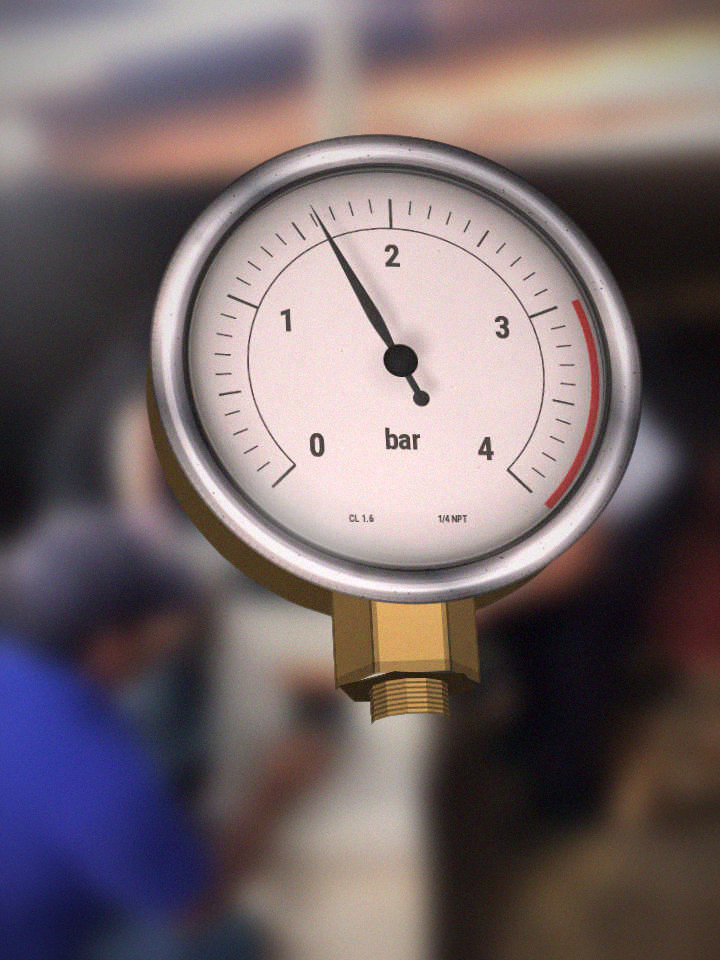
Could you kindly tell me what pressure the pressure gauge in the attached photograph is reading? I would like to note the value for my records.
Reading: 1.6 bar
